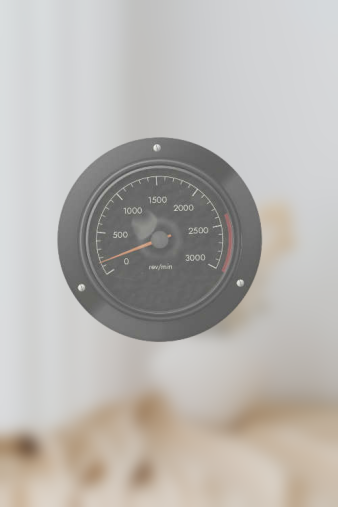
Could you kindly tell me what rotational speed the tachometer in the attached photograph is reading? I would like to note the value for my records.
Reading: 150 rpm
